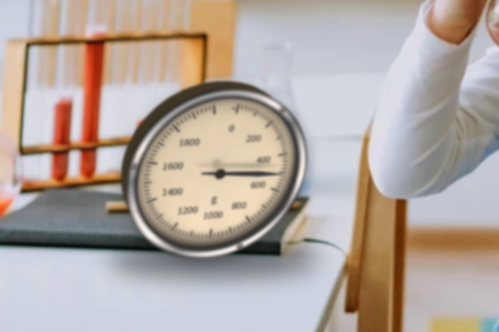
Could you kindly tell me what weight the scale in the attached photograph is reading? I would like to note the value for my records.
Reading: 500 g
